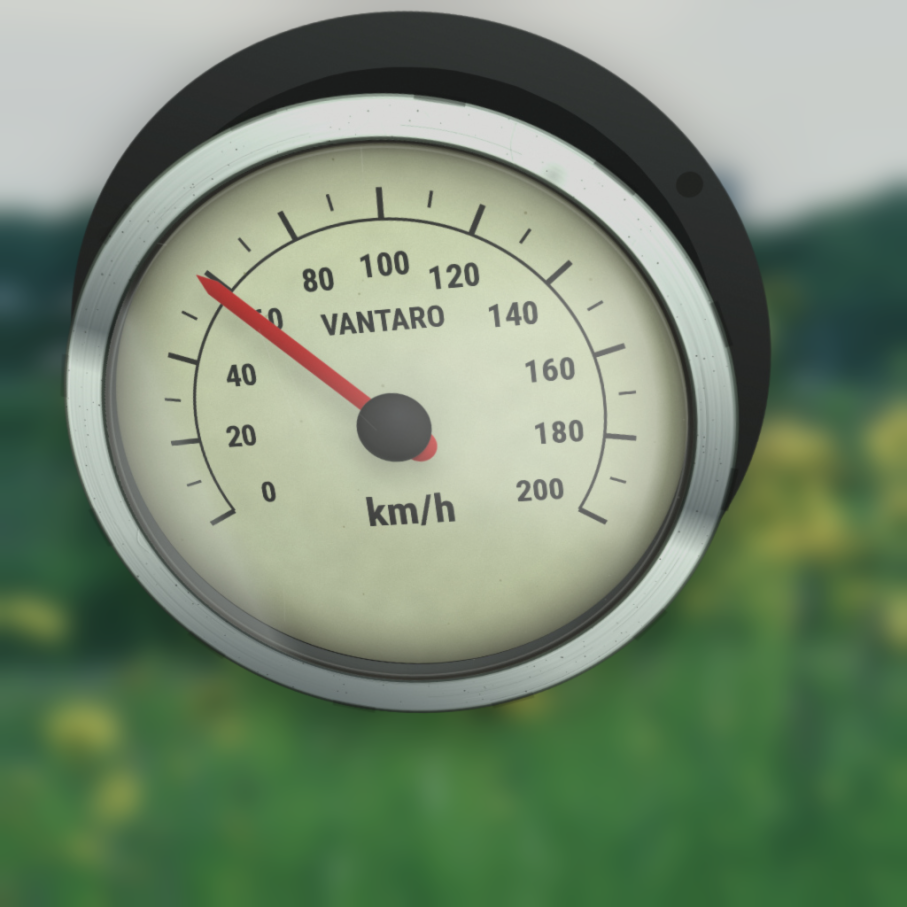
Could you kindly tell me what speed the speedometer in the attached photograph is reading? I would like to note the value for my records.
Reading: 60 km/h
